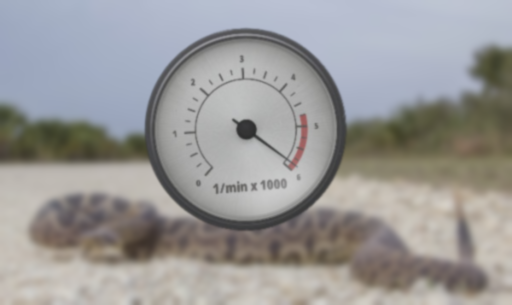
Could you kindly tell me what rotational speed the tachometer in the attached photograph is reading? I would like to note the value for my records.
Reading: 5875 rpm
